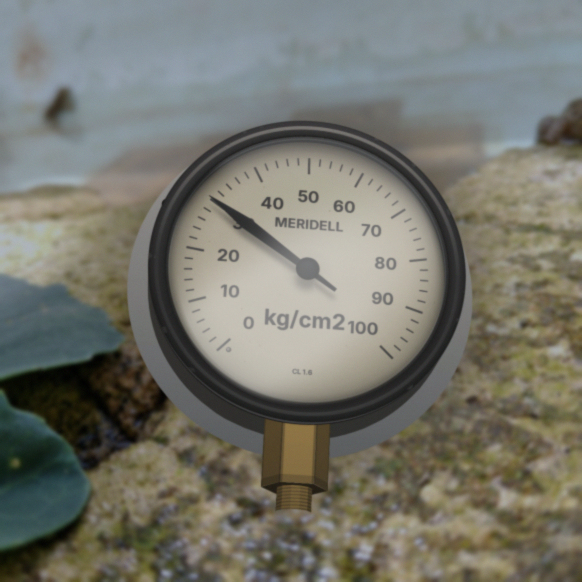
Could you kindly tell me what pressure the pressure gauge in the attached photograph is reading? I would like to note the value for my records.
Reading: 30 kg/cm²
